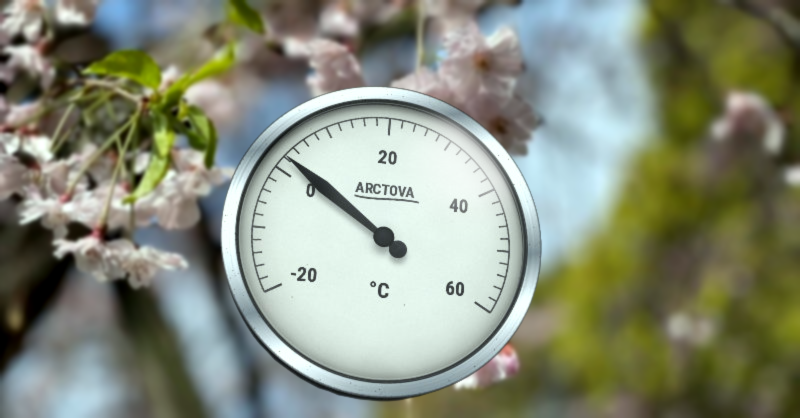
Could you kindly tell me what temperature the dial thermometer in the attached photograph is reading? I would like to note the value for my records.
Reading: 2 °C
